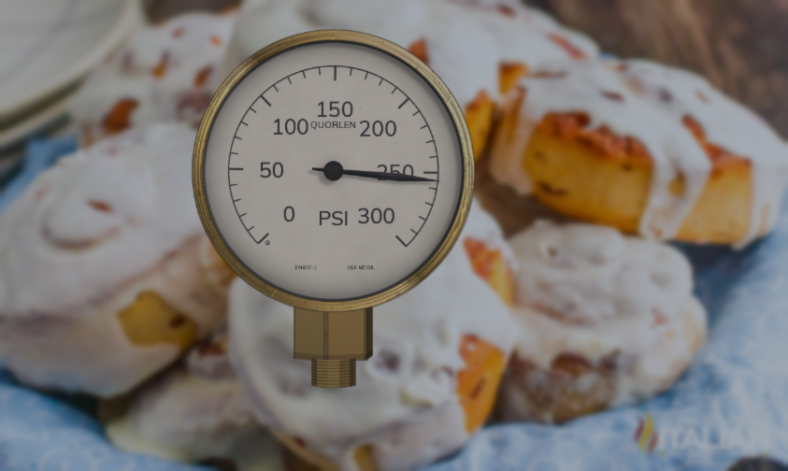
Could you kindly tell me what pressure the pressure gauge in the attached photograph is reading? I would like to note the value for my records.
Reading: 255 psi
